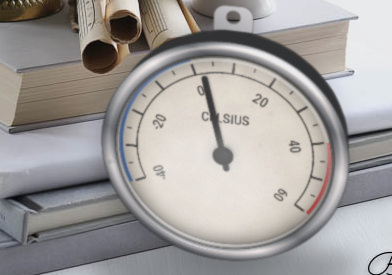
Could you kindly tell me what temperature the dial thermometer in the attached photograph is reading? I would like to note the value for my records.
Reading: 2.5 °C
